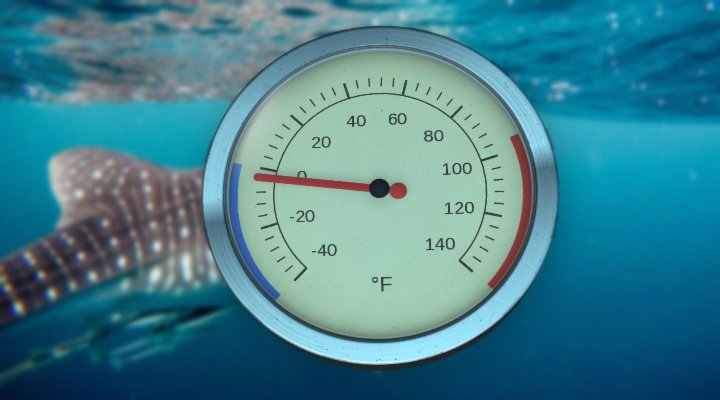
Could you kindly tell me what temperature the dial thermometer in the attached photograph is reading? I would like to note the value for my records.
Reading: -4 °F
